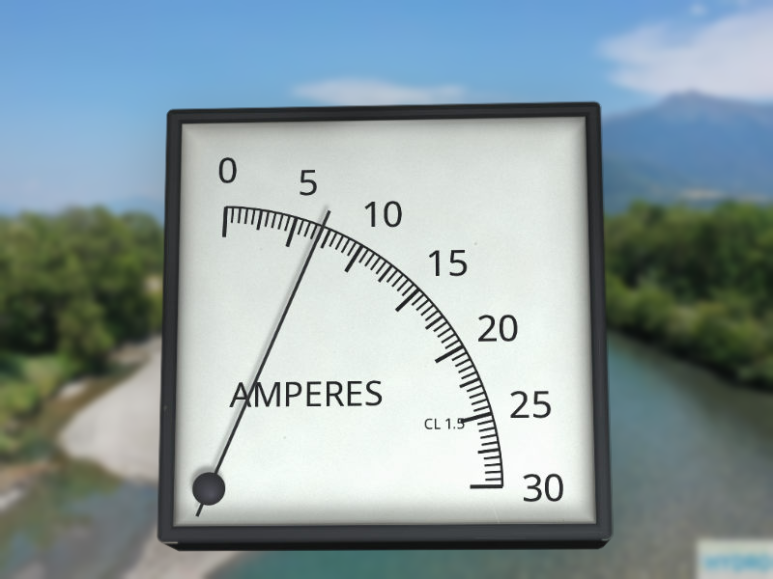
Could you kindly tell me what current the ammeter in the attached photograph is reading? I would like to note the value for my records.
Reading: 7 A
